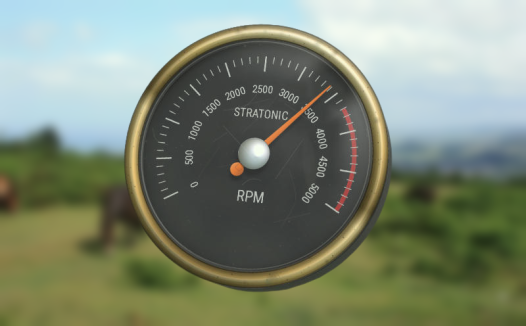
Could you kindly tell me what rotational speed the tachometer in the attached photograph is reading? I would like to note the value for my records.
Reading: 3400 rpm
